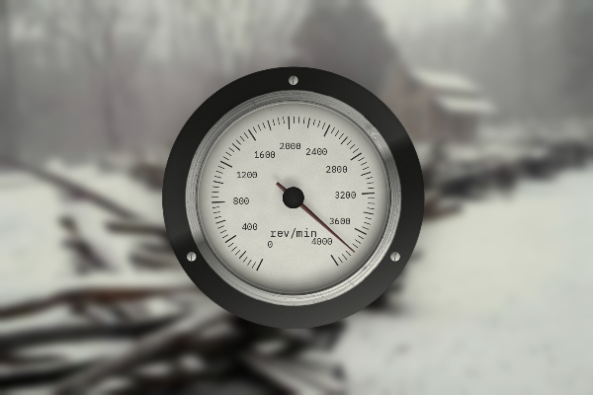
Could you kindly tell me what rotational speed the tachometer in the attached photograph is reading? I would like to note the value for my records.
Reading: 3800 rpm
